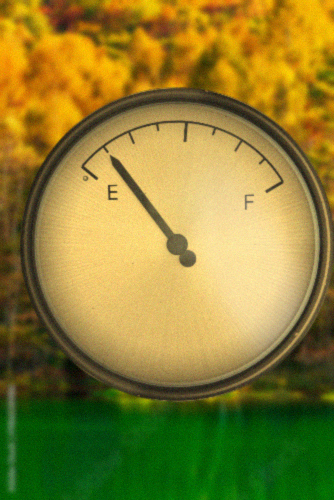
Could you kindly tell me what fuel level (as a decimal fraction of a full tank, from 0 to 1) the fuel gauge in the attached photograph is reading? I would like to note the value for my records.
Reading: 0.125
